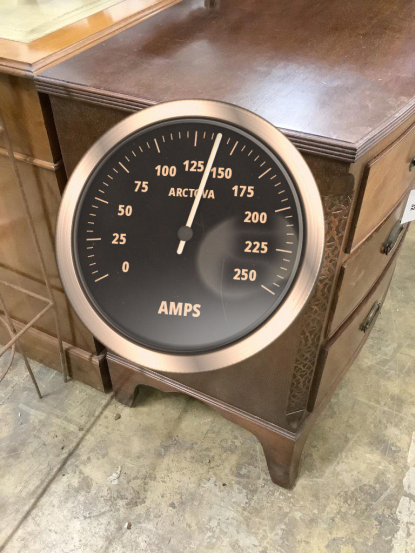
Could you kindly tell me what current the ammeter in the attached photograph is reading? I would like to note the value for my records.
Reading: 140 A
